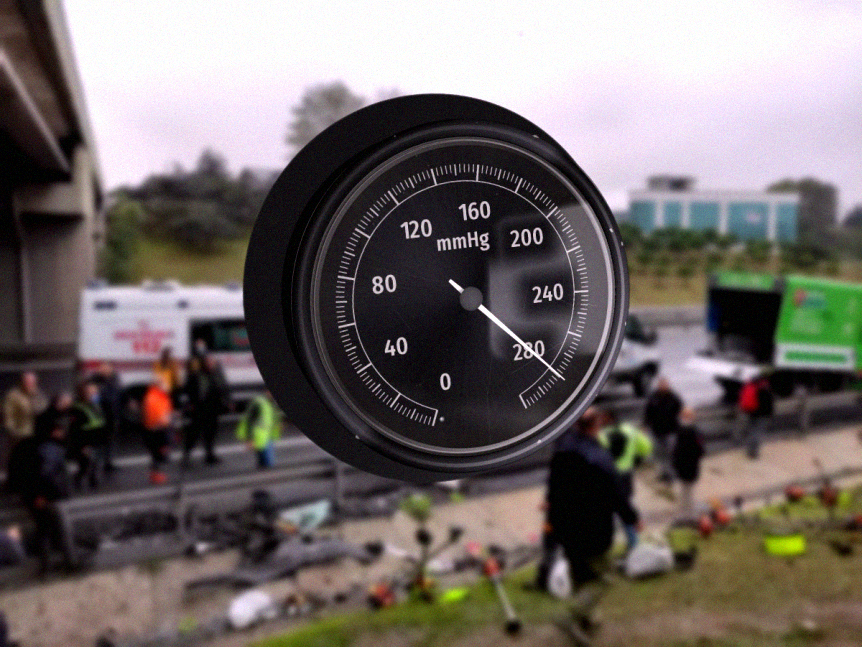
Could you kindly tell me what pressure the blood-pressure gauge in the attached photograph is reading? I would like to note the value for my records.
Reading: 280 mmHg
